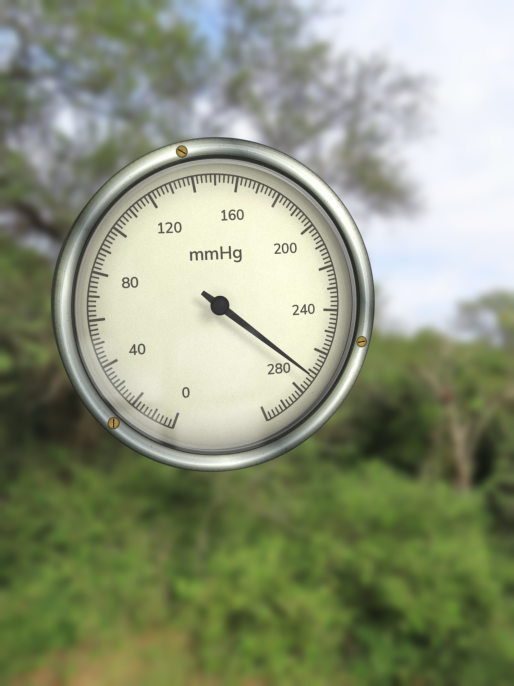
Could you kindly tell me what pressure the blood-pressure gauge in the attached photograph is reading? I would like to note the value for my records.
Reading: 272 mmHg
